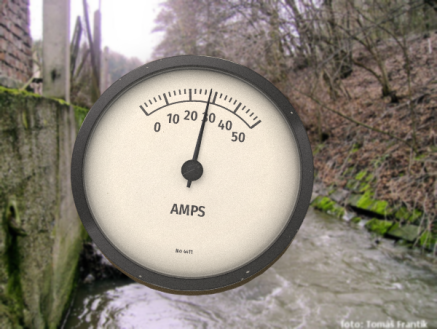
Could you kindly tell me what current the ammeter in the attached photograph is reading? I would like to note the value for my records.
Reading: 28 A
